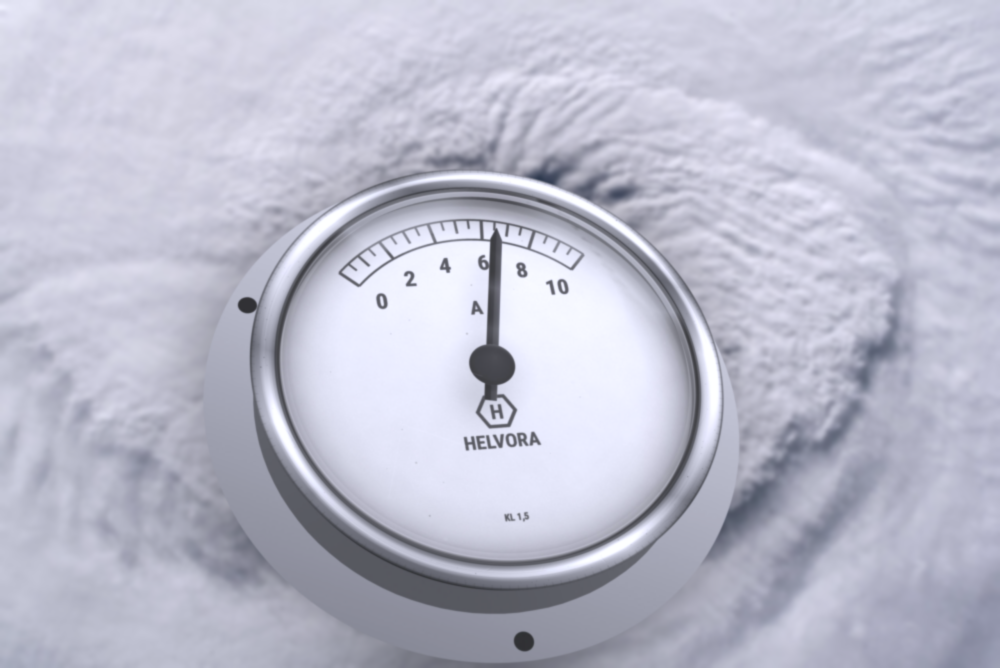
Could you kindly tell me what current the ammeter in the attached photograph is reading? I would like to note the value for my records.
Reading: 6.5 A
